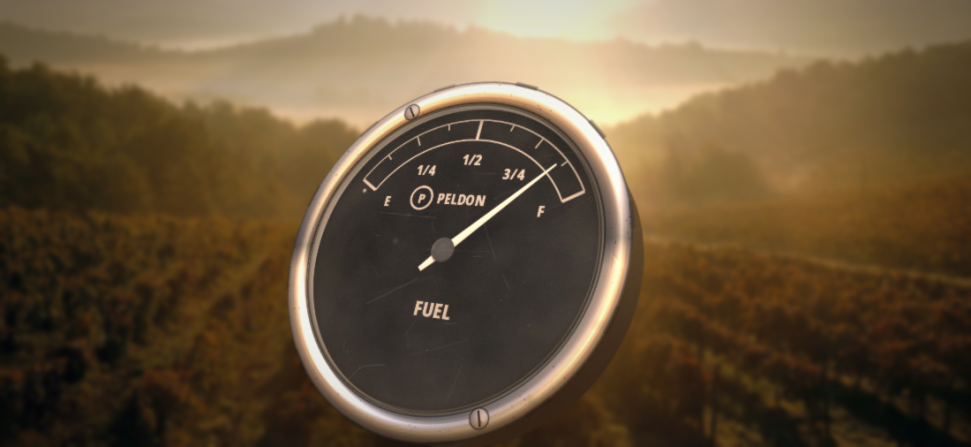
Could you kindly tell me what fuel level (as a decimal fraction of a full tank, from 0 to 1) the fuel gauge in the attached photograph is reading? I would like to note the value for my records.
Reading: 0.875
